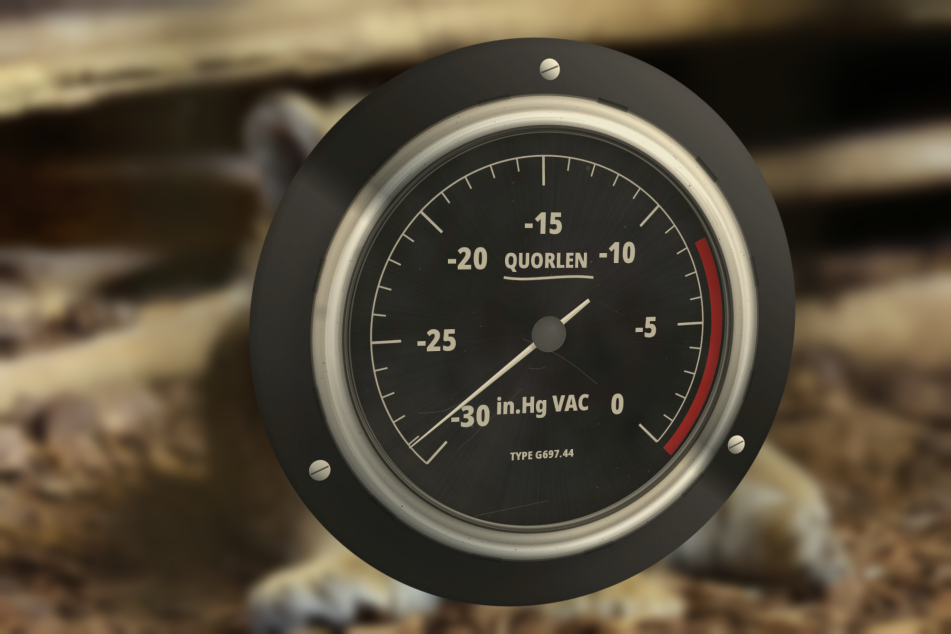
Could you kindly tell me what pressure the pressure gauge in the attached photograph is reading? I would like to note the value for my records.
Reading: -29 inHg
